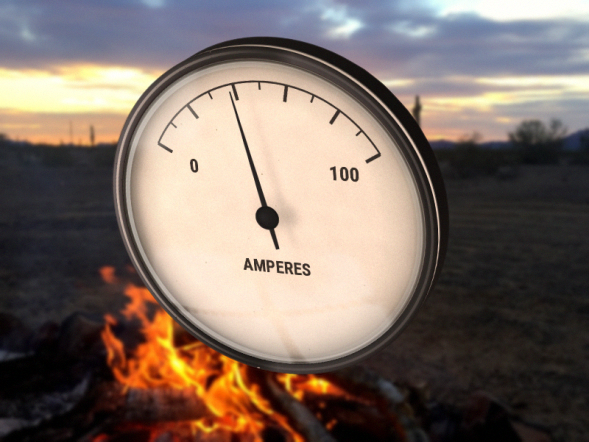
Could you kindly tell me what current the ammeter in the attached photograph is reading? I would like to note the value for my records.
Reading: 40 A
